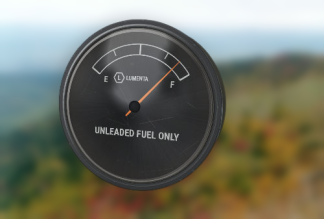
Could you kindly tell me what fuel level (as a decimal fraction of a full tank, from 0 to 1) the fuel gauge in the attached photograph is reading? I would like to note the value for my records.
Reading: 0.875
